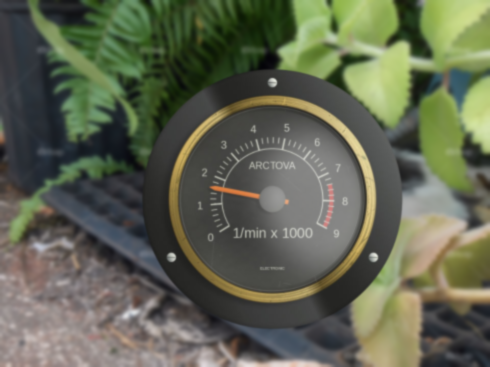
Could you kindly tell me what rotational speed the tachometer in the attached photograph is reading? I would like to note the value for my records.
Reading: 1600 rpm
